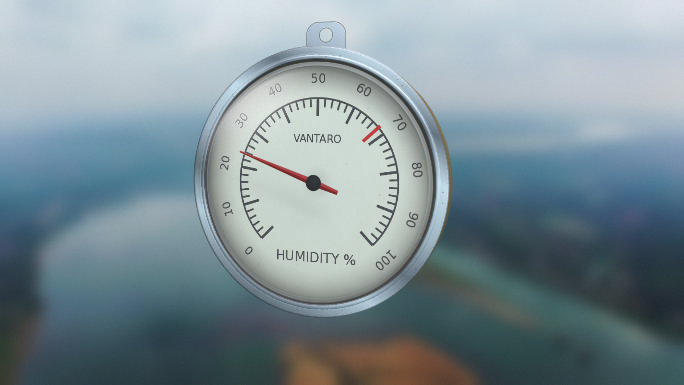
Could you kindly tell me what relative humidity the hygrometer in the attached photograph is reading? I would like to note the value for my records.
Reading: 24 %
